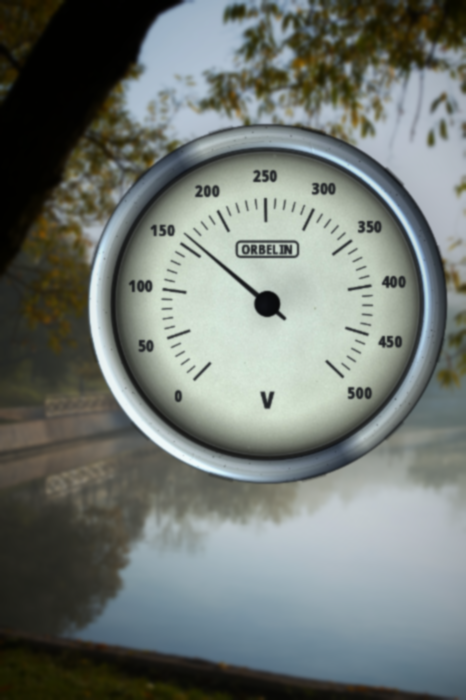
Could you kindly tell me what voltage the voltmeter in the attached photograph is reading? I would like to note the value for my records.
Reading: 160 V
